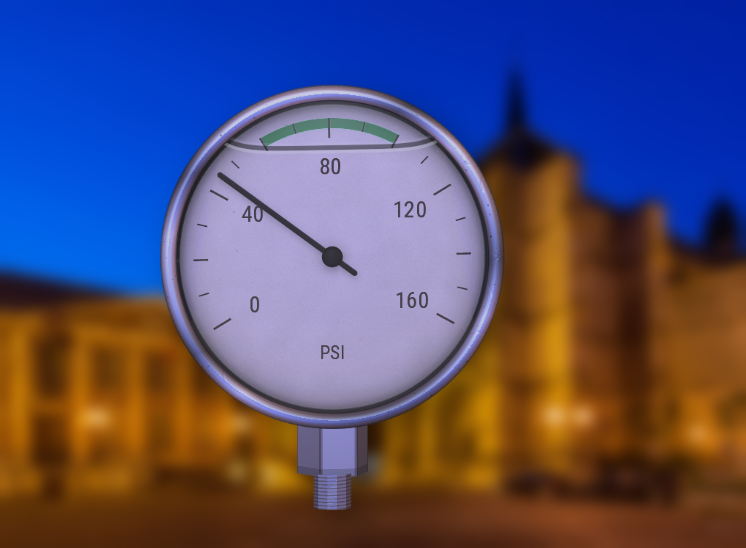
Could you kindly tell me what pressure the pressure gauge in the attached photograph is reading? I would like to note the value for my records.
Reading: 45 psi
